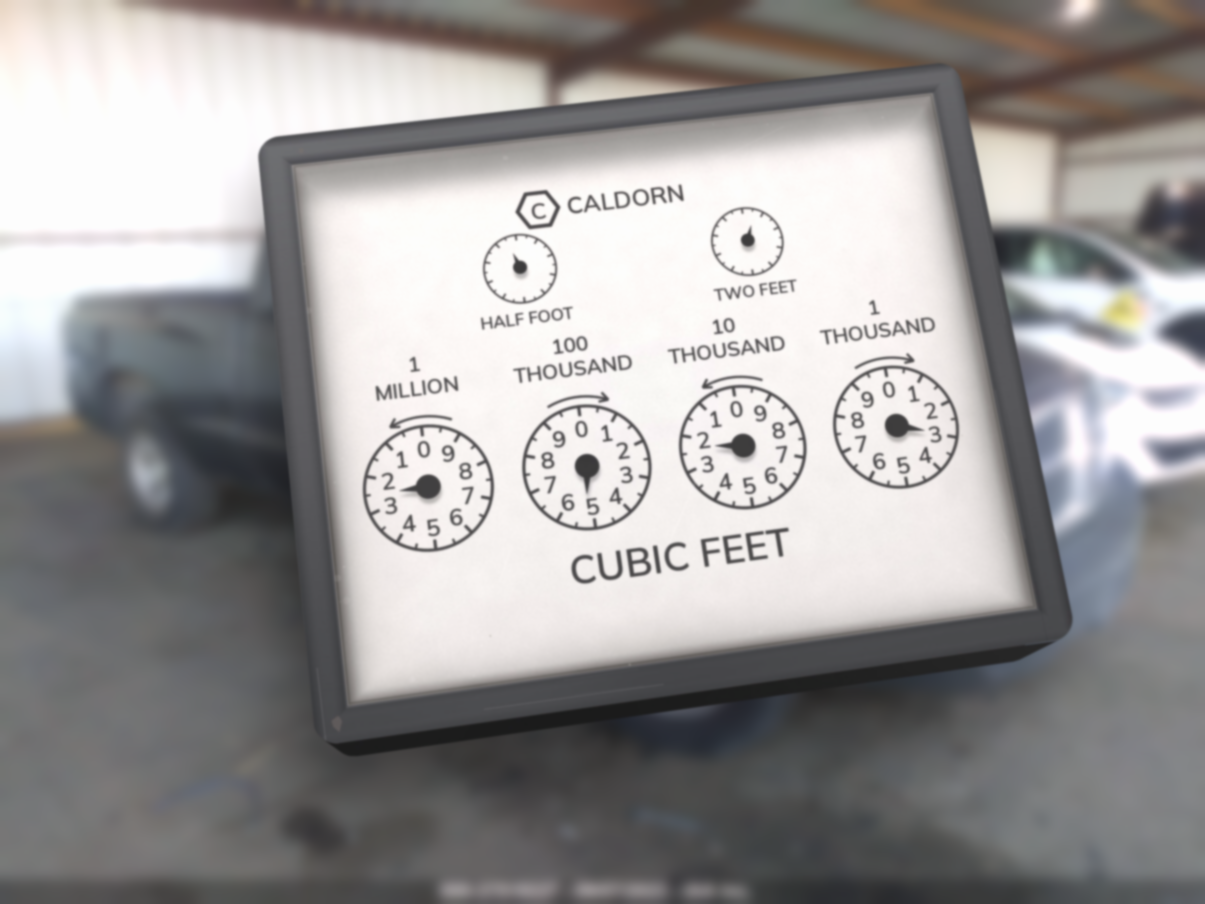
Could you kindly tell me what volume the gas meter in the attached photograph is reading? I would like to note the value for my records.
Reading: 252300 ft³
